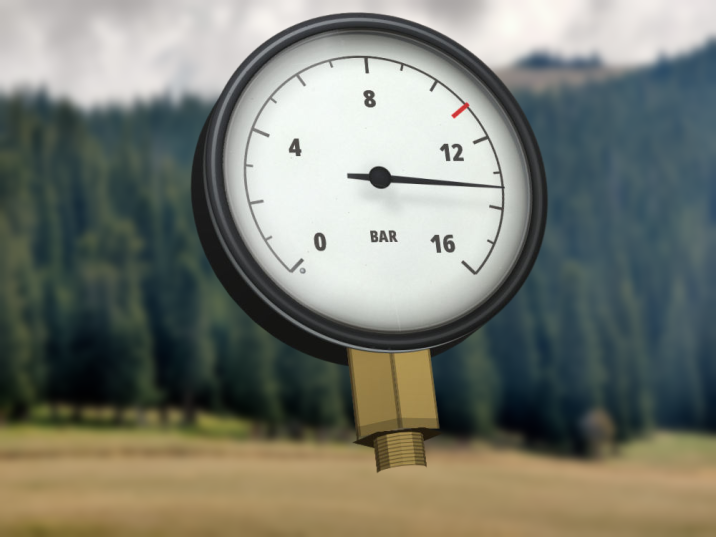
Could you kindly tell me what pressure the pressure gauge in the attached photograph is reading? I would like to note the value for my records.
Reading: 13.5 bar
